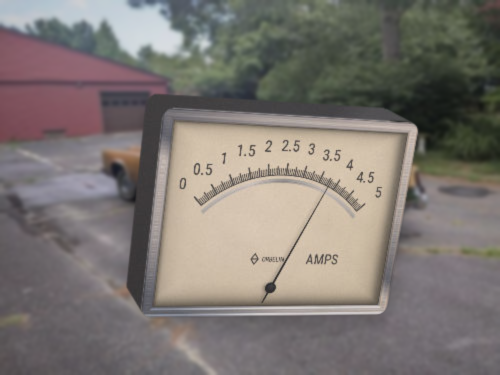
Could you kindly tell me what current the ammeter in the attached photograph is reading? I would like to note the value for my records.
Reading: 3.75 A
